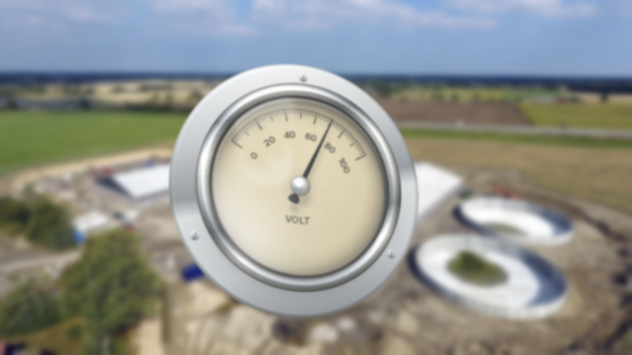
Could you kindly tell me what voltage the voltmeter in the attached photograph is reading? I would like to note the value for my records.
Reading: 70 V
